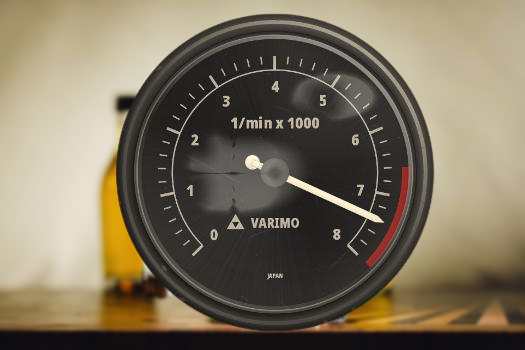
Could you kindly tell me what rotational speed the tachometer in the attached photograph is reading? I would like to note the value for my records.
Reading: 7400 rpm
